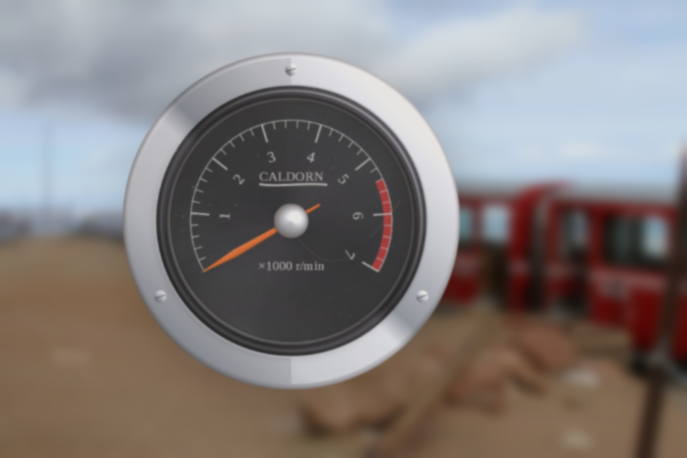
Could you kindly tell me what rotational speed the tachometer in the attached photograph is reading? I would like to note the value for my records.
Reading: 0 rpm
